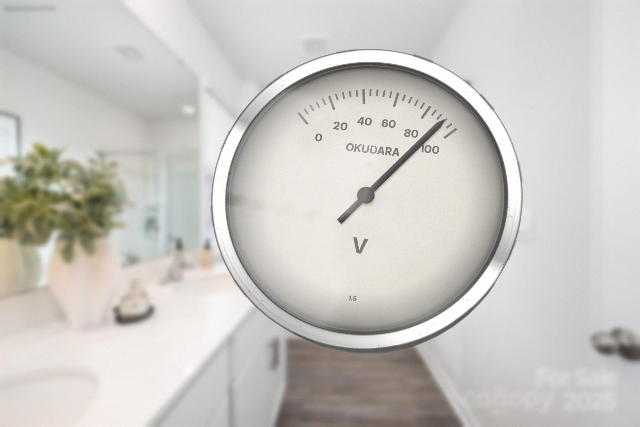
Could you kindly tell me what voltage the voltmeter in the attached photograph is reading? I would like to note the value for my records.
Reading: 92 V
